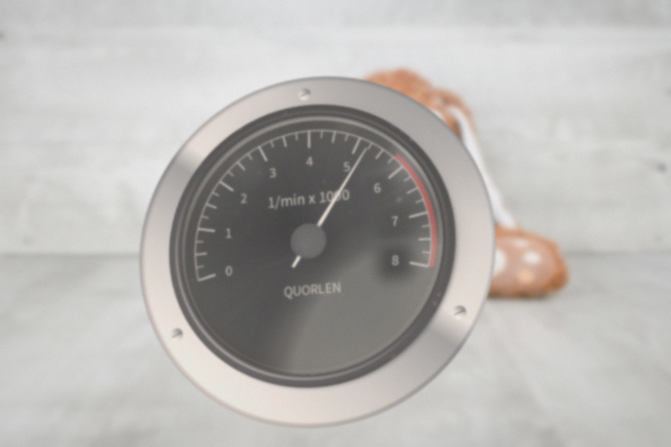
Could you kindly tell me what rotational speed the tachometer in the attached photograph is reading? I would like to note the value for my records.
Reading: 5250 rpm
